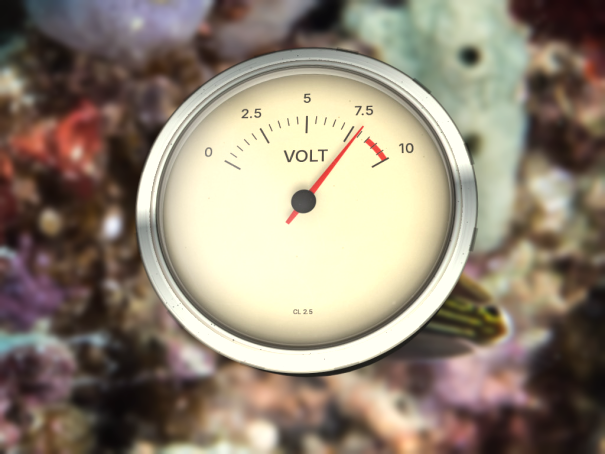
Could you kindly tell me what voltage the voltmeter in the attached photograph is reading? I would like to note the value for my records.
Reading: 8 V
